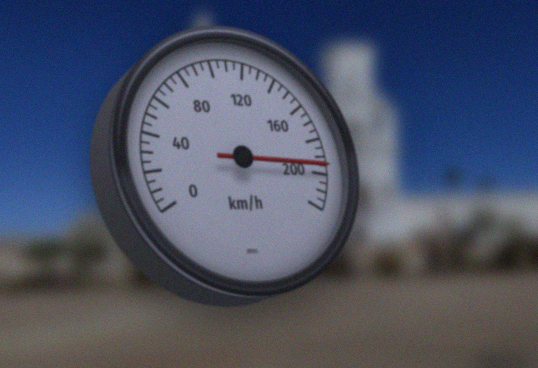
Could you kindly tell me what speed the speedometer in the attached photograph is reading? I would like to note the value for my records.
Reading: 195 km/h
